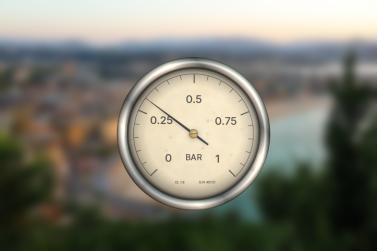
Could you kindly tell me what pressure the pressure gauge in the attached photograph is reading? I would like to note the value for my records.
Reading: 0.3 bar
